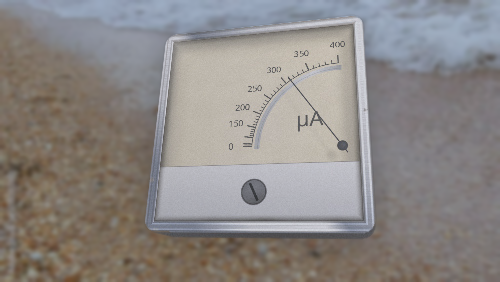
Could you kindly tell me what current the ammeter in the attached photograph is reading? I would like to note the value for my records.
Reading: 310 µA
